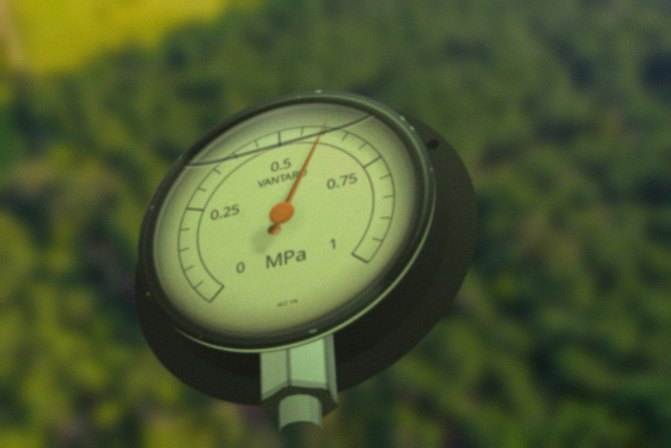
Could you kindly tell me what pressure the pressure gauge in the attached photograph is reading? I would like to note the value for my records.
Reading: 0.6 MPa
